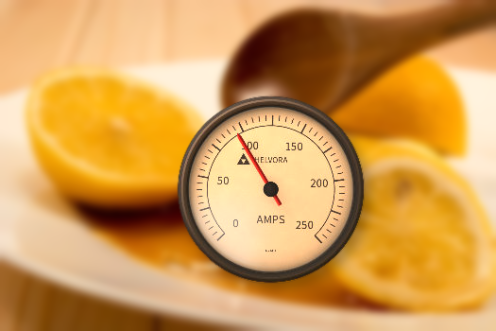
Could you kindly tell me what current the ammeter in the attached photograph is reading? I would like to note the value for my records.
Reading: 95 A
